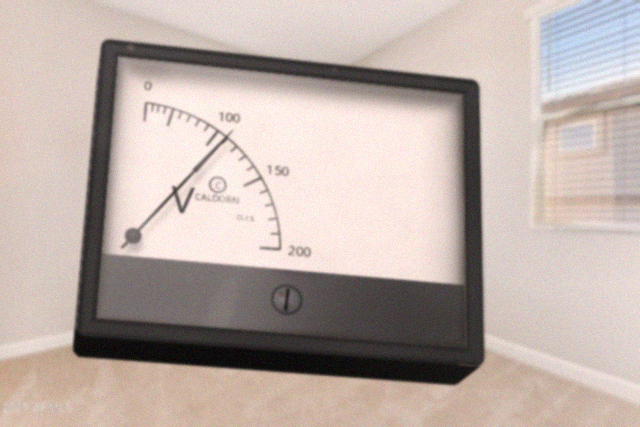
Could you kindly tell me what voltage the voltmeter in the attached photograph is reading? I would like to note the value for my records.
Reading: 110 V
